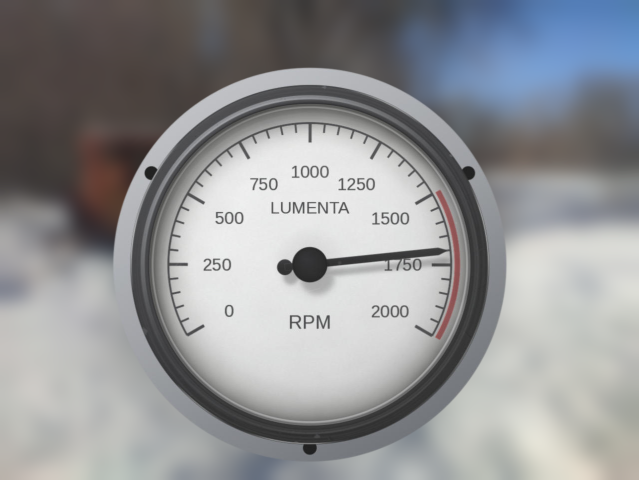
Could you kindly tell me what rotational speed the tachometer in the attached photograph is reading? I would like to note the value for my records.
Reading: 1700 rpm
